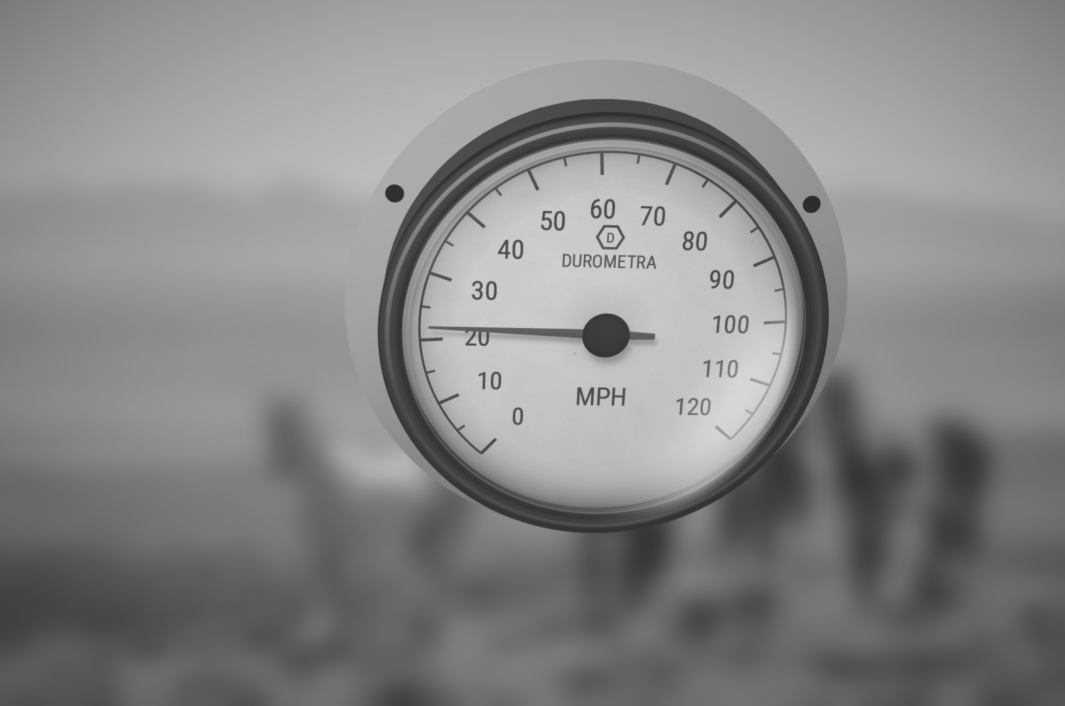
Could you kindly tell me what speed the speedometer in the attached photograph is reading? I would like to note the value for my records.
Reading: 22.5 mph
